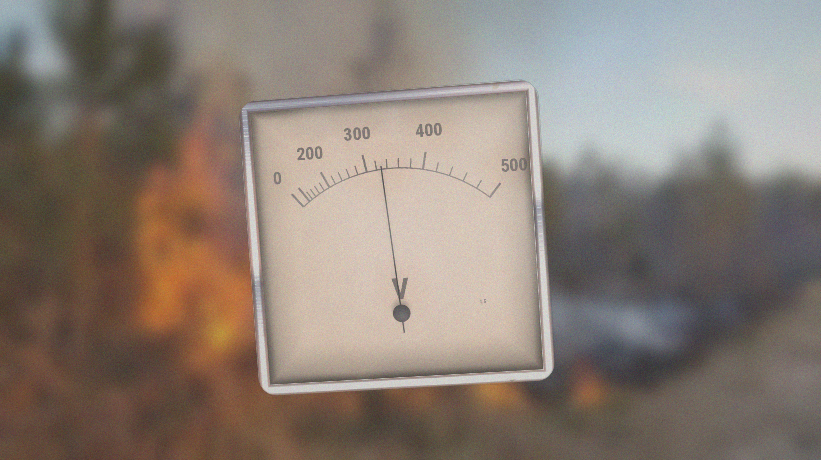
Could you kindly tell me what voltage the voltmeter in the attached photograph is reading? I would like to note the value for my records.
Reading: 330 V
